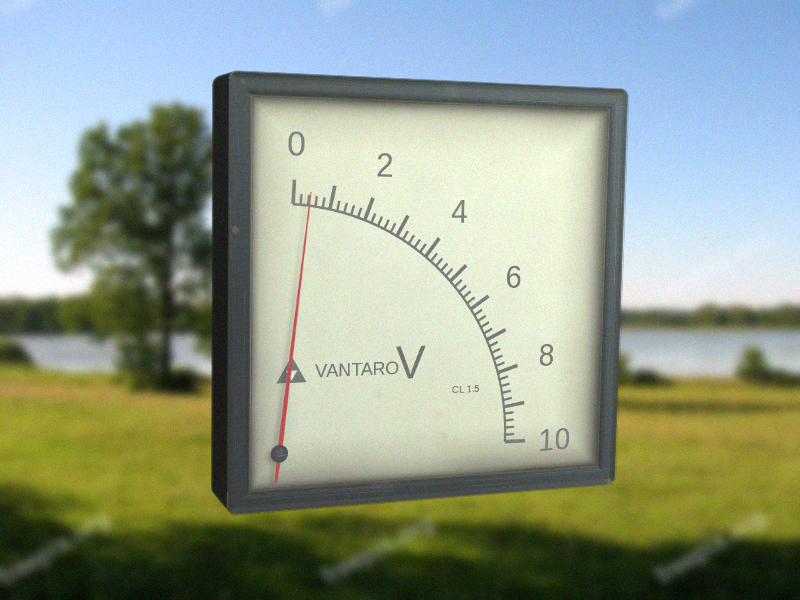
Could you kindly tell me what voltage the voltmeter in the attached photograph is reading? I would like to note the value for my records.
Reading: 0.4 V
